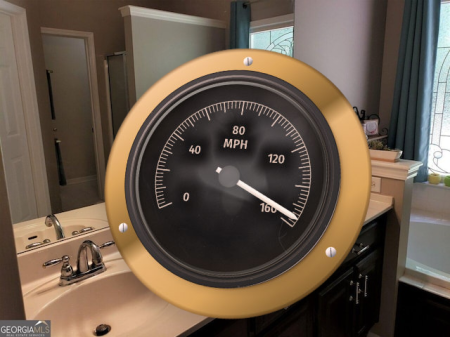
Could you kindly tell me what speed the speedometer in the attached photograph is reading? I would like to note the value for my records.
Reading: 156 mph
